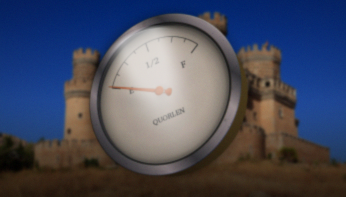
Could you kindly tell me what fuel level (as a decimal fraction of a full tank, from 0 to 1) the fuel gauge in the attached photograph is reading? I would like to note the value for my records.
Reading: 0
